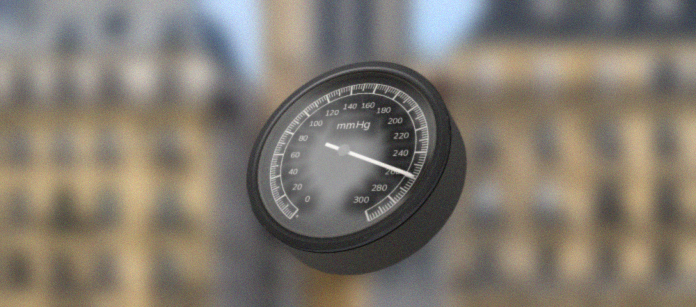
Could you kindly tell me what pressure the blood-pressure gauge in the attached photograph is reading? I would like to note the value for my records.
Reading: 260 mmHg
